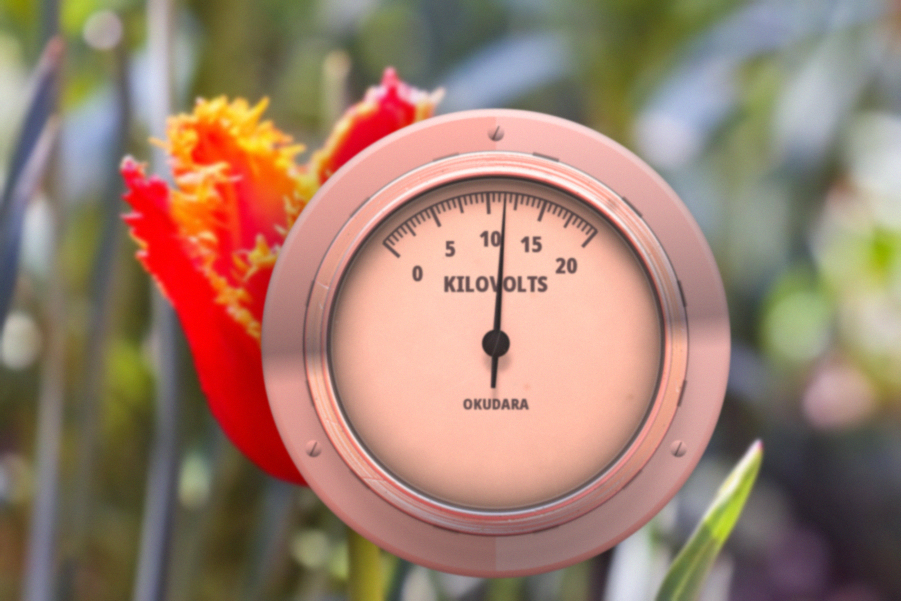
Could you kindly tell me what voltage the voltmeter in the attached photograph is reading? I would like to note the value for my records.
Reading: 11.5 kV
